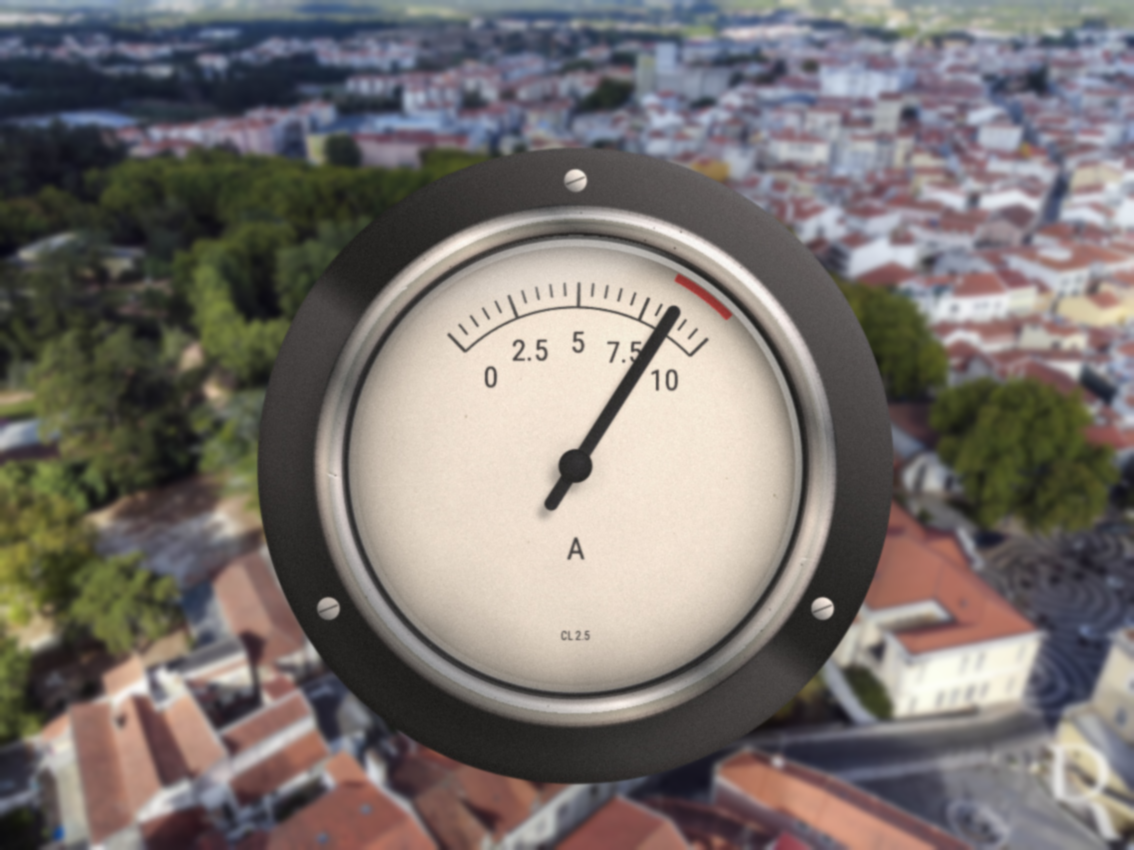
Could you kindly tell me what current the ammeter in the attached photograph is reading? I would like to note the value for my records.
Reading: 8.5 A
